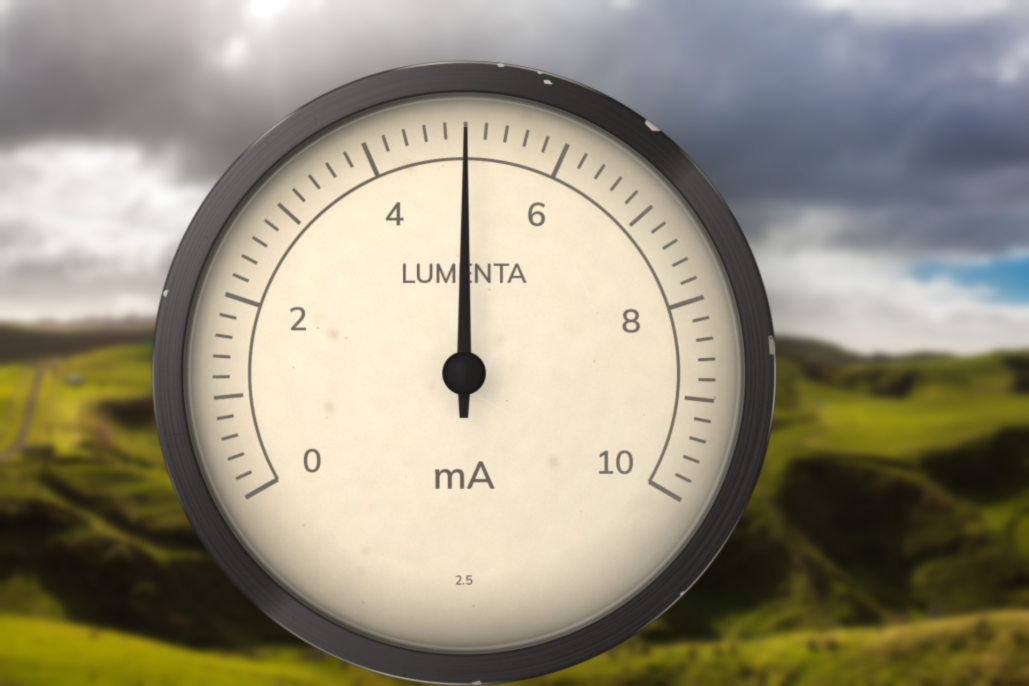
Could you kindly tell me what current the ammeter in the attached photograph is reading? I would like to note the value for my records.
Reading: 5 mA
